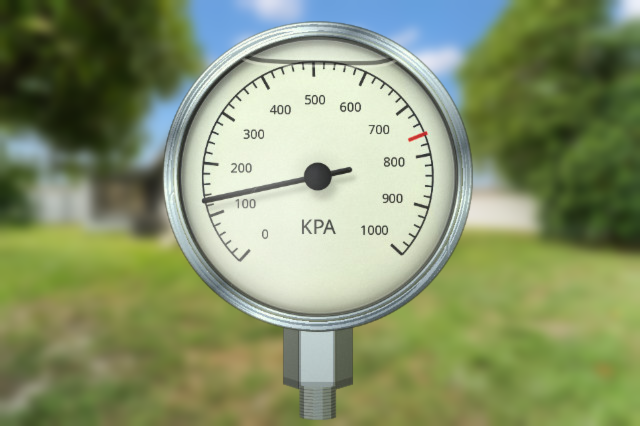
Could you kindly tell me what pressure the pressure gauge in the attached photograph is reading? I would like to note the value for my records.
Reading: 130 kPa
